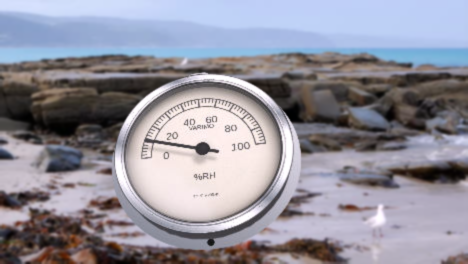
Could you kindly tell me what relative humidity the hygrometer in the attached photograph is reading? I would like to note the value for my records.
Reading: 10 %
